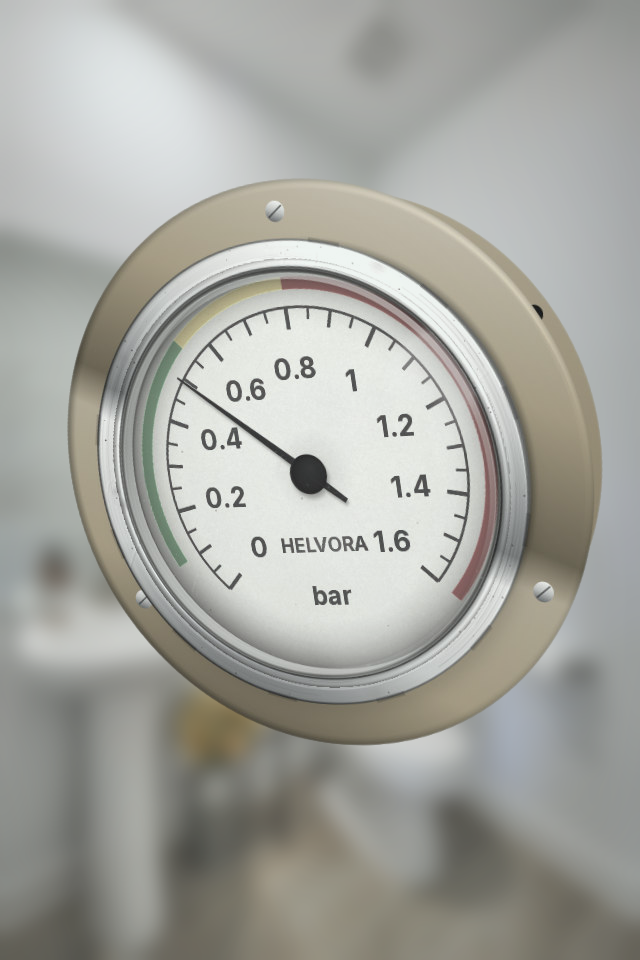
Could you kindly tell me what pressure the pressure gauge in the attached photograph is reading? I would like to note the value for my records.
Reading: 0.5 bar
